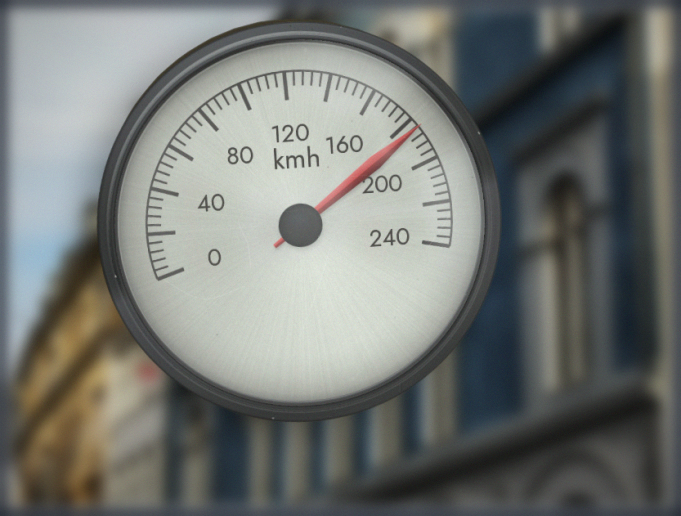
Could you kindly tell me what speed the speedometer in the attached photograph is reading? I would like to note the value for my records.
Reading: 184 km/h
